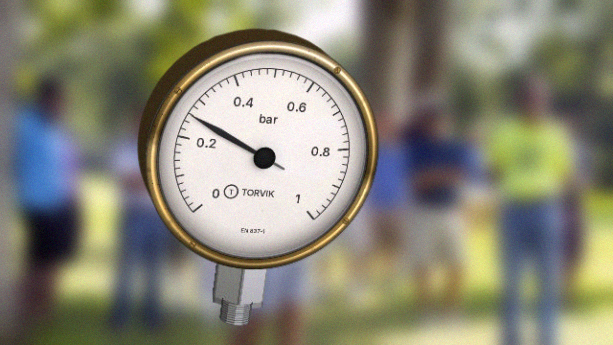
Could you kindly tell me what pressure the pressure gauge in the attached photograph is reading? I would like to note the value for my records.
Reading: 0.26 bar
